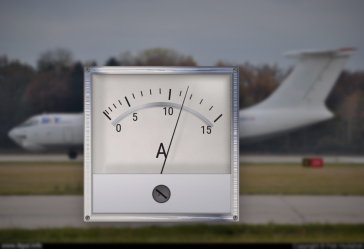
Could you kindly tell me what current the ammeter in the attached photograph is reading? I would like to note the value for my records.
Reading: 11.5 A
